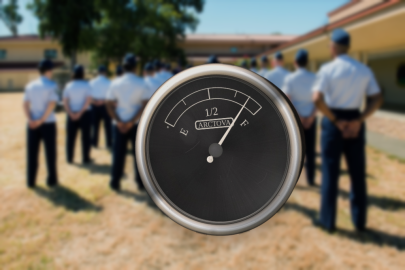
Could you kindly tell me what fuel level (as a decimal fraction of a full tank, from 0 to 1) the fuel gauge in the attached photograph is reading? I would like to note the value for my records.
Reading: 0.875
